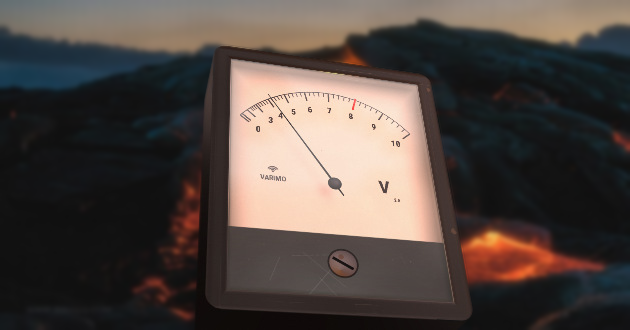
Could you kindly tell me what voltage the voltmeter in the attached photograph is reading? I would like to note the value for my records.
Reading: 4 V
